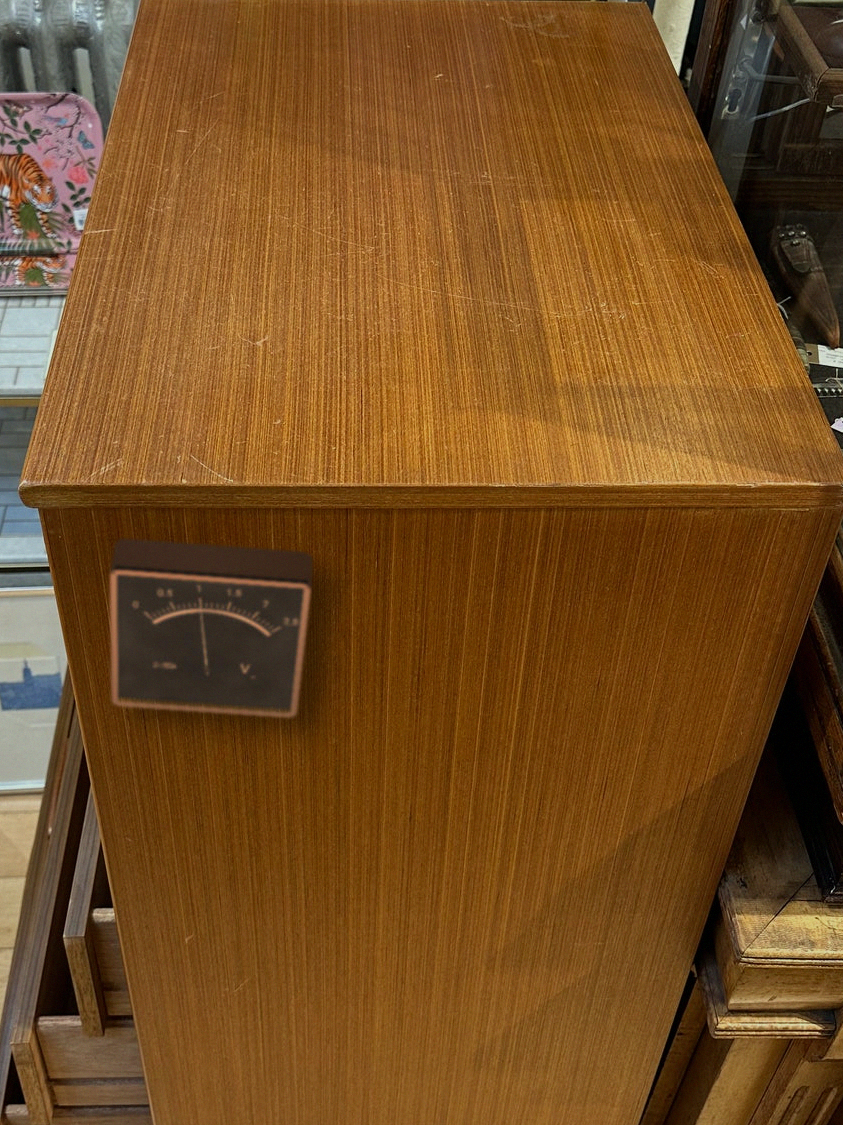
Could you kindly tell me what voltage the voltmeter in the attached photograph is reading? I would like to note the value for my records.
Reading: 1 V
